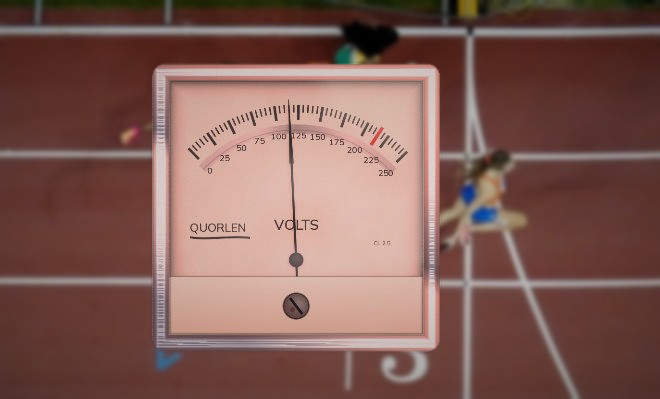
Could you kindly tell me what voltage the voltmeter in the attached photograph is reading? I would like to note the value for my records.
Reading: 115 V
